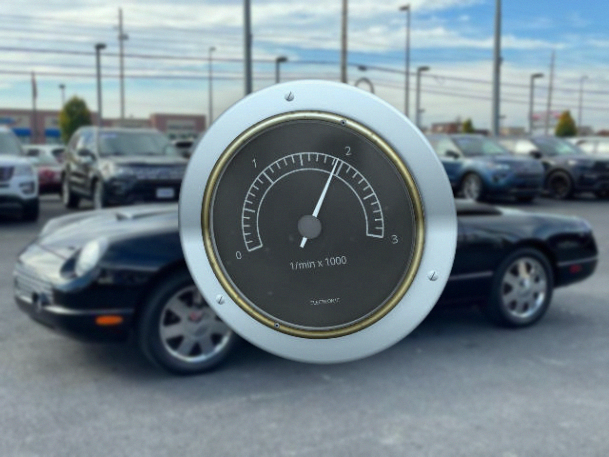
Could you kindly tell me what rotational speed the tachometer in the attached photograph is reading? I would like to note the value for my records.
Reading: 1950 rpm
